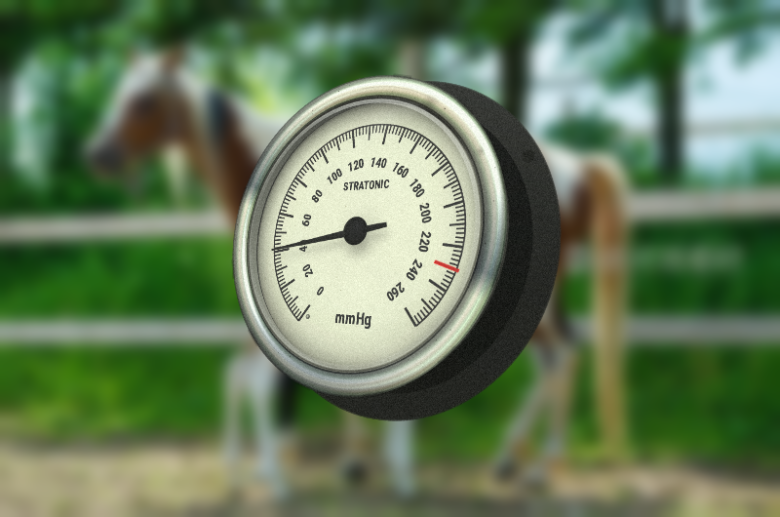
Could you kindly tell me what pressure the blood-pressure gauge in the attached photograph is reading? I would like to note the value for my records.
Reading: 40 mmHg
